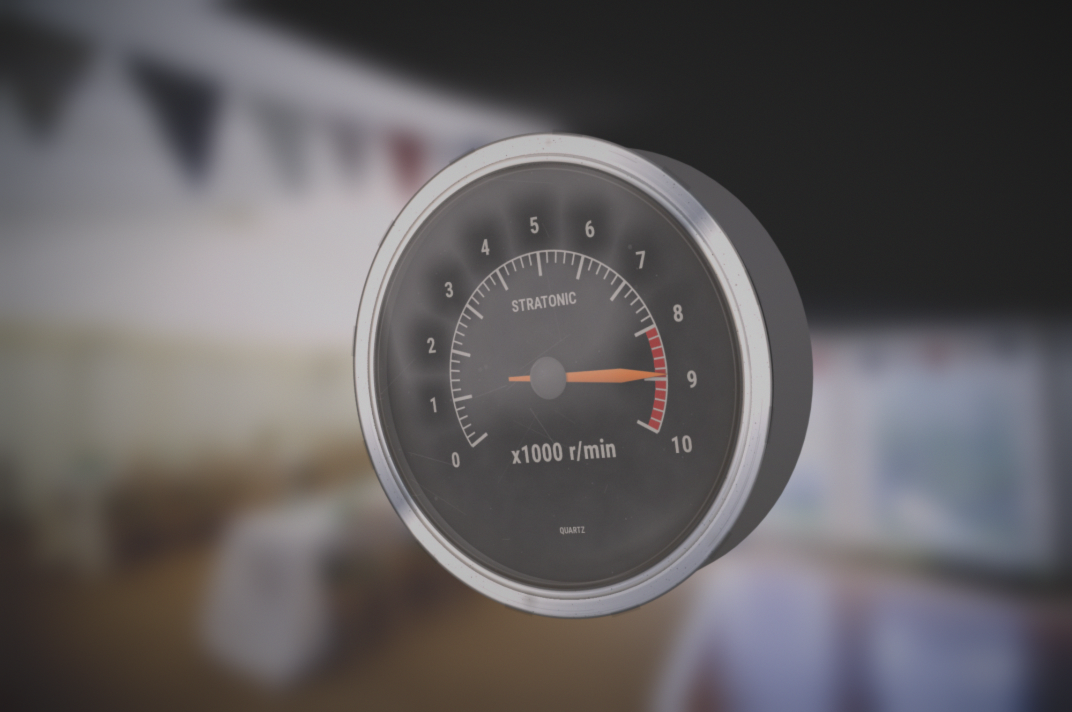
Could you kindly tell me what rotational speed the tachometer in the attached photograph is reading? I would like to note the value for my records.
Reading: 8900 rpm
